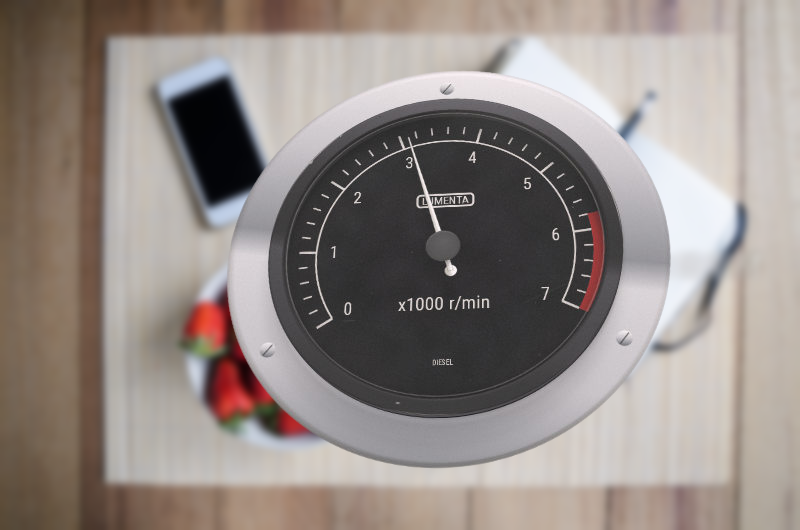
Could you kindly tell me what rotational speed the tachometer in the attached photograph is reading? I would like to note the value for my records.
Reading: 3100 rpm
